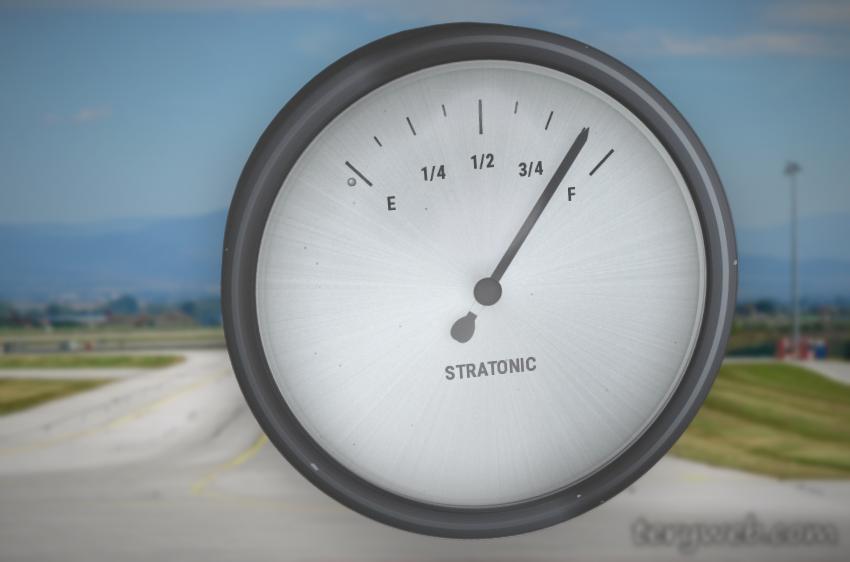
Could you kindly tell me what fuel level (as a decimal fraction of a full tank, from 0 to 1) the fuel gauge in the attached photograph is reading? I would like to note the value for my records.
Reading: 0.875
